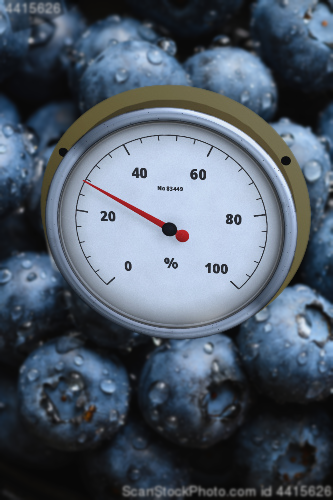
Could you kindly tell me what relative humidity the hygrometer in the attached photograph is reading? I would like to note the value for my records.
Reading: 28 %
